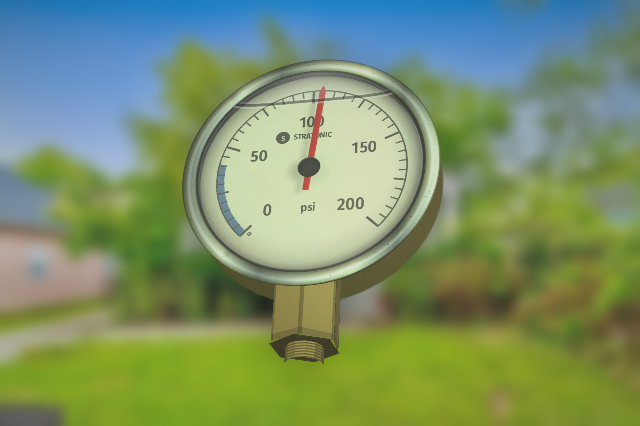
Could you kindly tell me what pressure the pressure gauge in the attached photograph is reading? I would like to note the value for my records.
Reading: 105 psi
